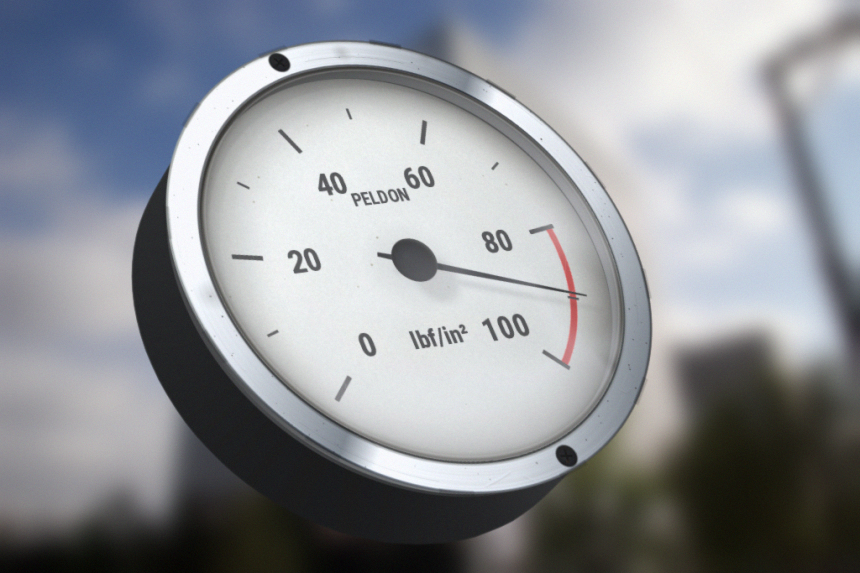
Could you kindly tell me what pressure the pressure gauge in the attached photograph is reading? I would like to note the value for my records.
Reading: 90 psi
